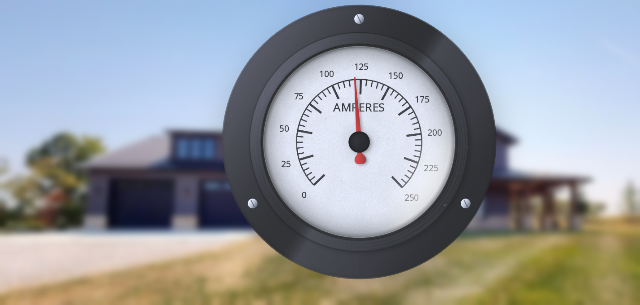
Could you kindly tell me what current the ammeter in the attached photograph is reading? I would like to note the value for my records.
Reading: 120 A
